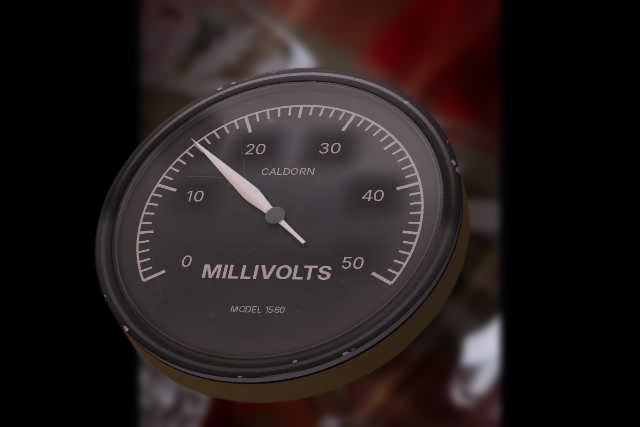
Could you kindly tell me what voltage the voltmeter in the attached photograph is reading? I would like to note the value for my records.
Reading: 15 mV
